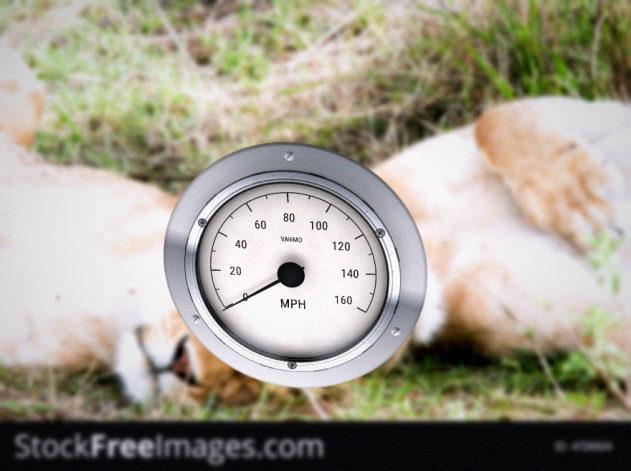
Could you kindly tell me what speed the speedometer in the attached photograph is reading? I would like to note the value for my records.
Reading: 0 mph
